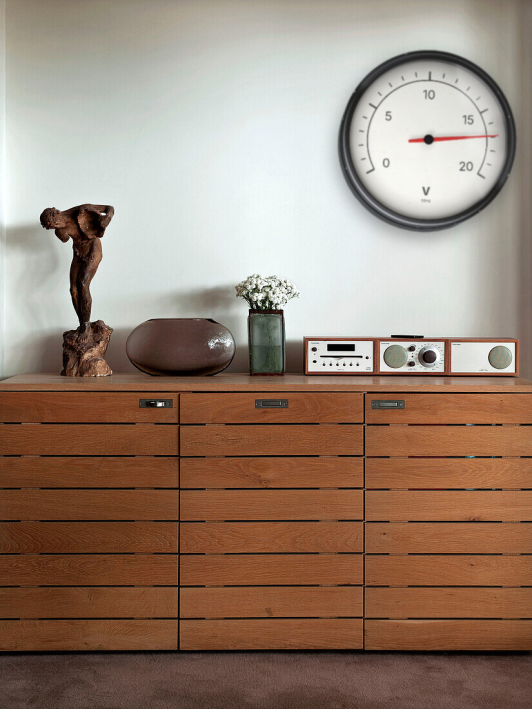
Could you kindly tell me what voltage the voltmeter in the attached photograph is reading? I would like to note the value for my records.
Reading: 17 V
